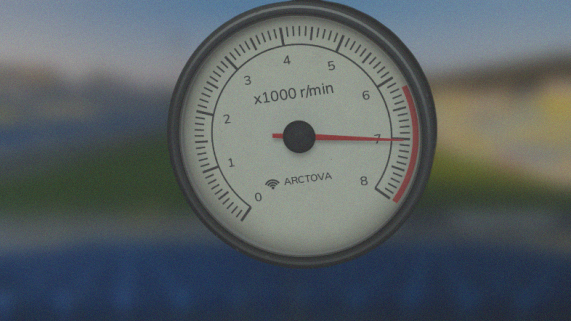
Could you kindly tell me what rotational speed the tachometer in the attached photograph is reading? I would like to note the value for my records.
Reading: 7000 rpm
